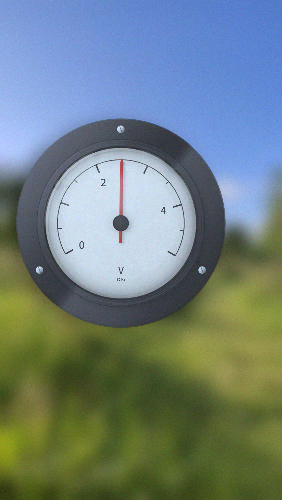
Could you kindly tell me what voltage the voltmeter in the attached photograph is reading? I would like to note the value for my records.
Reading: 2.5 V
